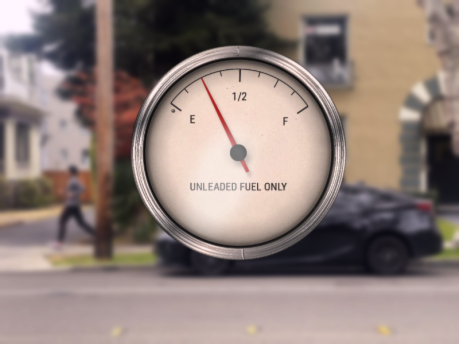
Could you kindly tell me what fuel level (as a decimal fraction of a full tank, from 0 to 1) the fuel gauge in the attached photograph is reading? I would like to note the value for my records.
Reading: 0.25
